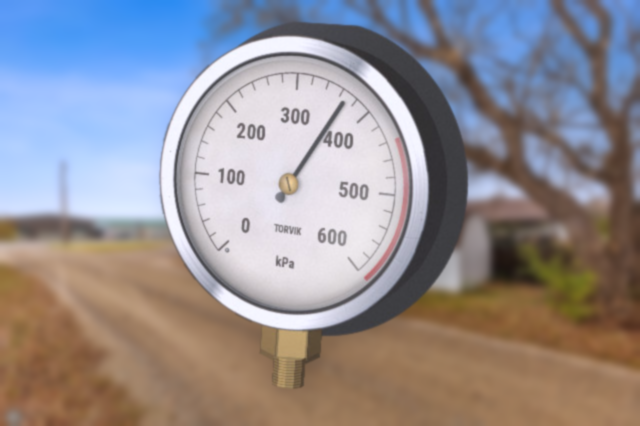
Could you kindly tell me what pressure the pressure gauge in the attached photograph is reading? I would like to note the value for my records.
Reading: 370 kPa
